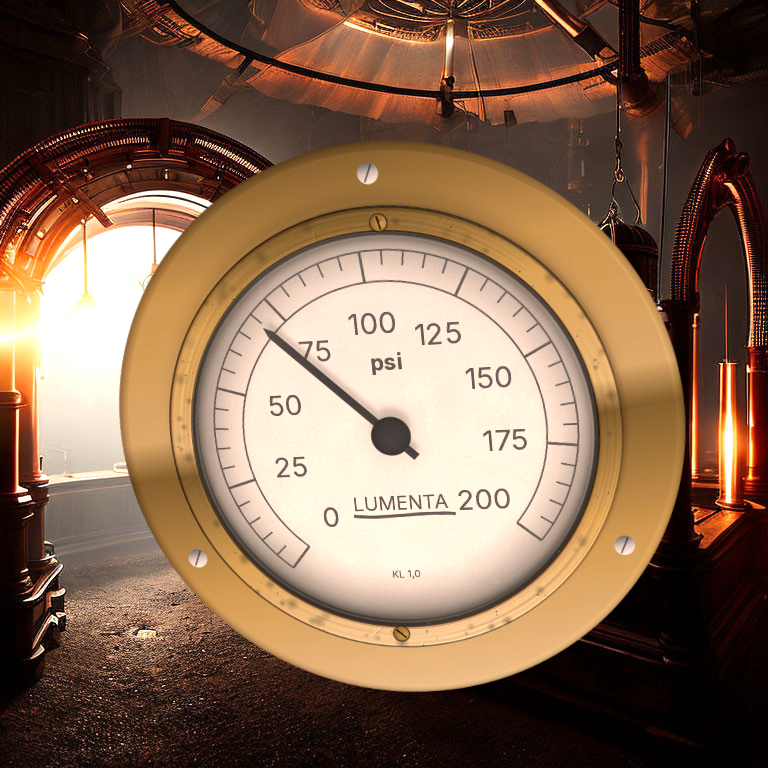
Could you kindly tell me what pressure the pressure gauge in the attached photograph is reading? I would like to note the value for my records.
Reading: 70 psi
